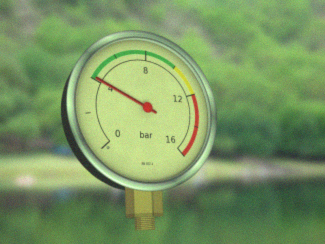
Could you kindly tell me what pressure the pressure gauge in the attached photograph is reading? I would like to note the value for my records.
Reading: 4 bar
